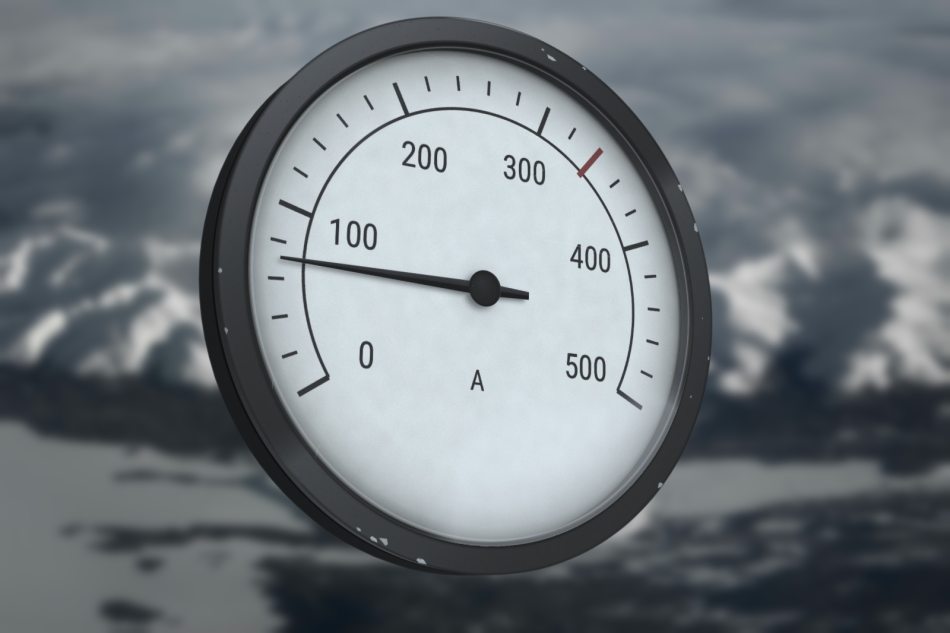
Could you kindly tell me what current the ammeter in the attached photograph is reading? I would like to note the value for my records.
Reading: 70 A
